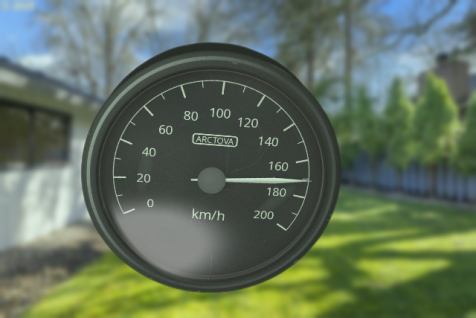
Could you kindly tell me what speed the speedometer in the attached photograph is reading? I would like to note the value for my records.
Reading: 170 km/h
